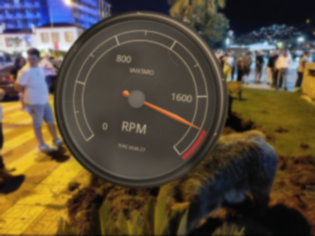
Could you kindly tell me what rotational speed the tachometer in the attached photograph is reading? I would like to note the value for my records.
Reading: 1800 rpm
